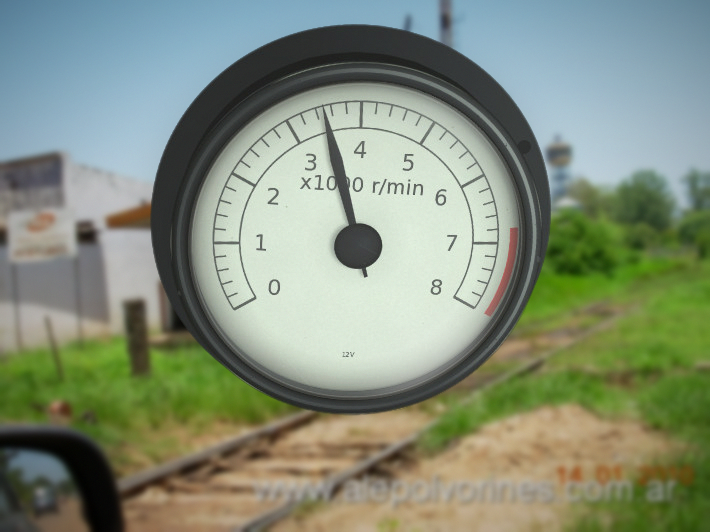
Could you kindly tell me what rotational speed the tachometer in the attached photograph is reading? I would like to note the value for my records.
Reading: 3500 rpm
